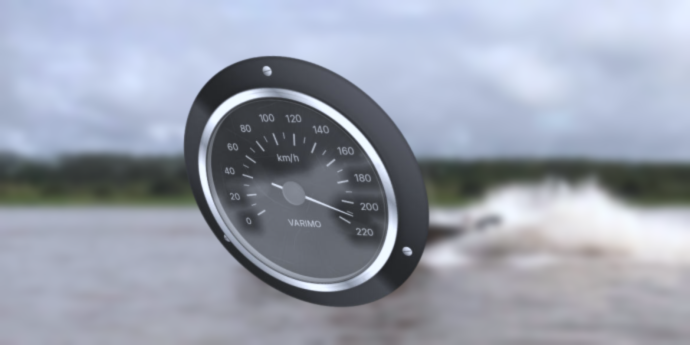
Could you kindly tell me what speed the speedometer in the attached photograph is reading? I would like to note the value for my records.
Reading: 210 km/h
